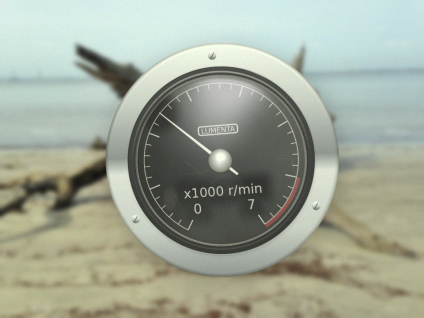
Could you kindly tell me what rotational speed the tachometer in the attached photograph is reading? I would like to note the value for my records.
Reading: 2400 rpm
